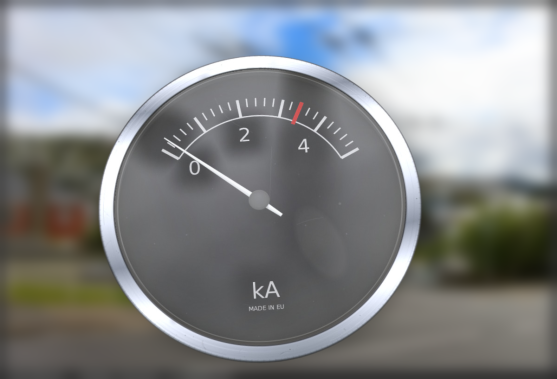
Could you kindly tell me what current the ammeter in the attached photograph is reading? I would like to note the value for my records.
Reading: 0.2 kA
